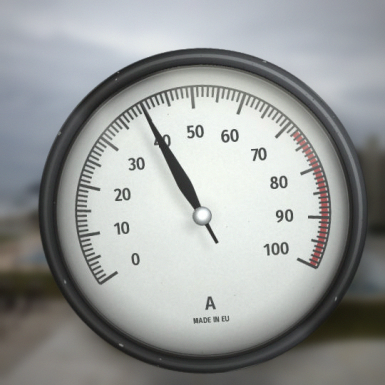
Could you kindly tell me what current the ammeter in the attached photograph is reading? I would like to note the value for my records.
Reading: 40 A
